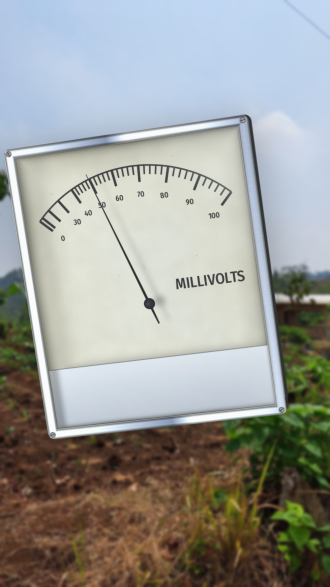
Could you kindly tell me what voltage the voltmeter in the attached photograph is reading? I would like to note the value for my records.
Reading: 50 mV
